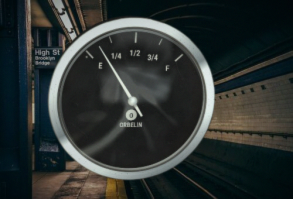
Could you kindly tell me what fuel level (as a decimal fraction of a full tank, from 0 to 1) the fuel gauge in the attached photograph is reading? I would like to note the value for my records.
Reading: 0.125
